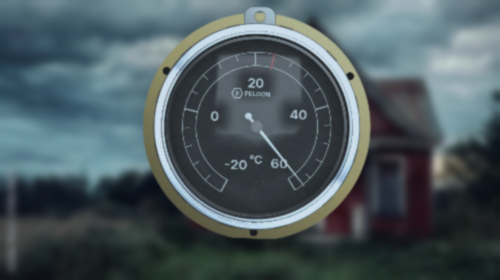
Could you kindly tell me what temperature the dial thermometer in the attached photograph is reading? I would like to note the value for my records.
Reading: 58 °C
